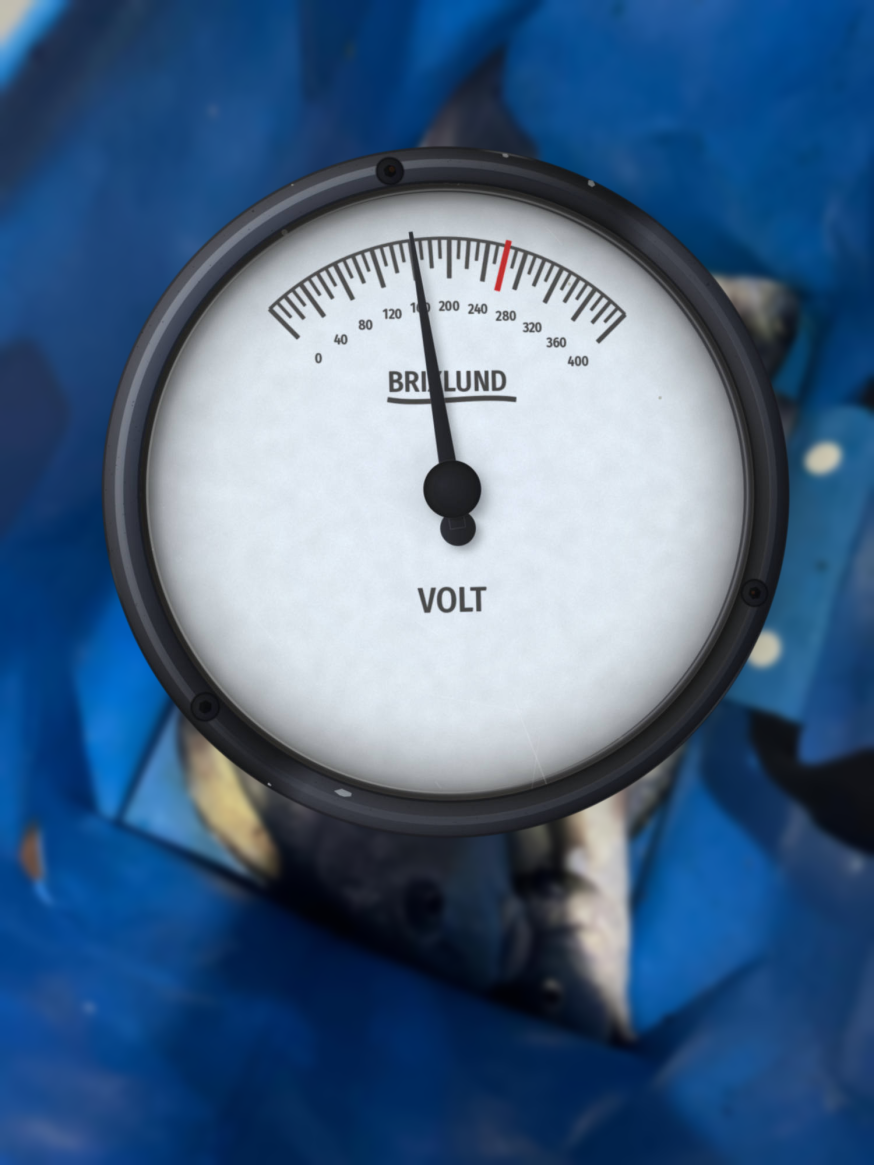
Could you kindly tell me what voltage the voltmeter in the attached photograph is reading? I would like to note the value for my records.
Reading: 160 V
